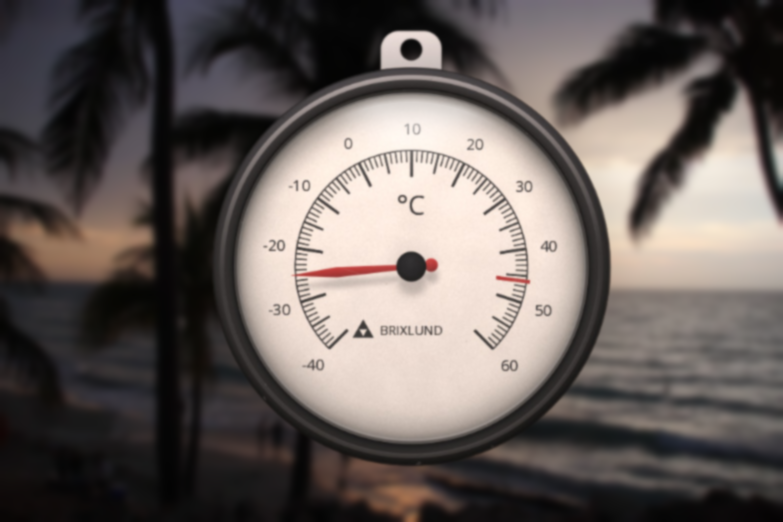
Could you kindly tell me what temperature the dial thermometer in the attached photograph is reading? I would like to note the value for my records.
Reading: -25 °C
